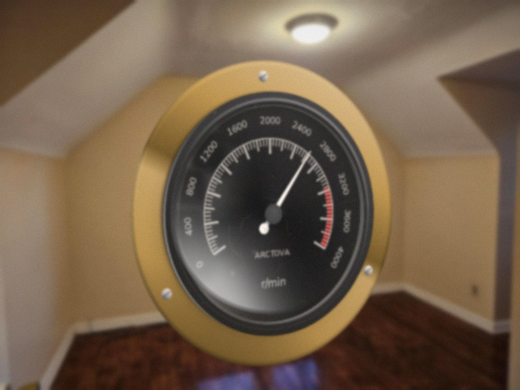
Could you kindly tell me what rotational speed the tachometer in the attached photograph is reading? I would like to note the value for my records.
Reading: 2600 rpm
